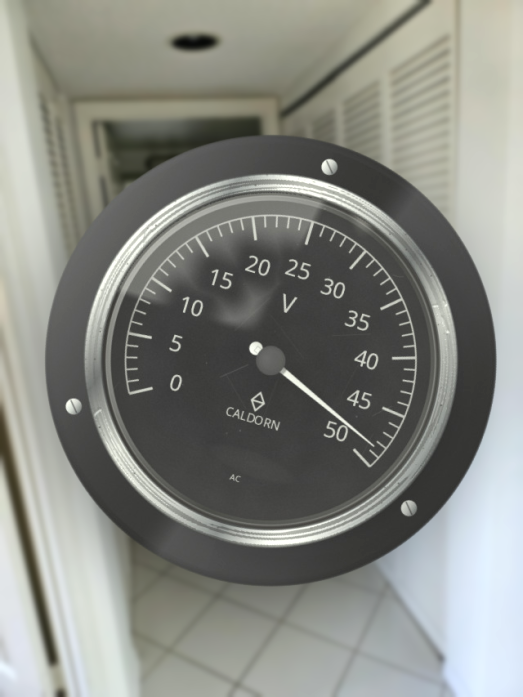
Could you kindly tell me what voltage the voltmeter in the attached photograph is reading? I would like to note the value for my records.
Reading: 48.5 V
